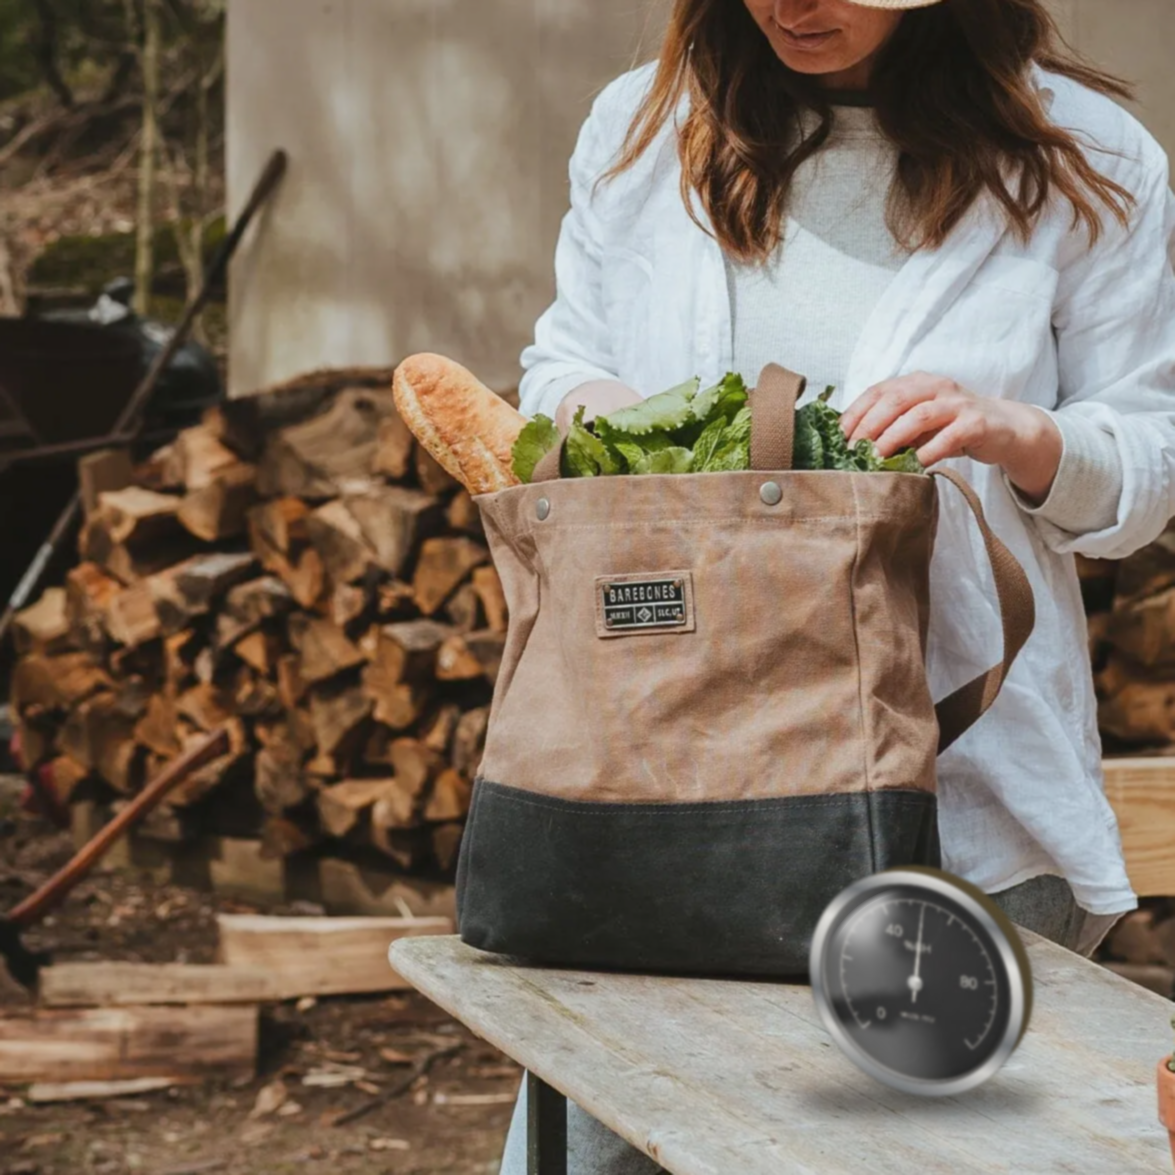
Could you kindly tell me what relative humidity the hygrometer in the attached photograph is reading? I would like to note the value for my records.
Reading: 52 %
